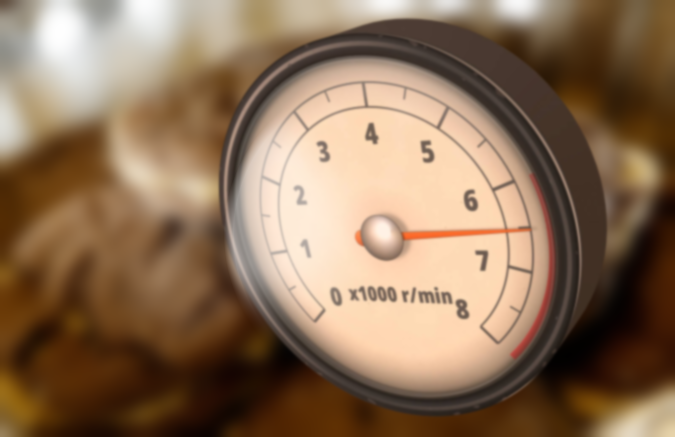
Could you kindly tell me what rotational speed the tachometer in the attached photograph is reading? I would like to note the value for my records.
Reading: 6500 rpm
